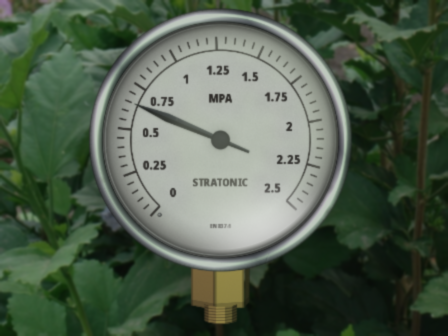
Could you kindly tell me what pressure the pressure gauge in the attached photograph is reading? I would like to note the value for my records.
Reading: 0.65 MPa
